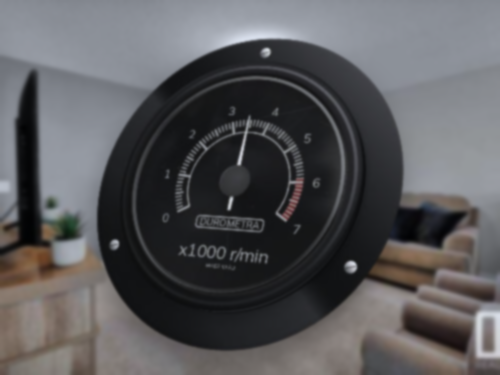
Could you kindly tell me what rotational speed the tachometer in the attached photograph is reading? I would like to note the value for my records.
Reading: 3500 rpm
